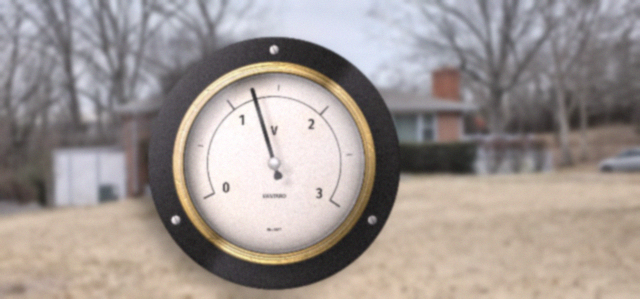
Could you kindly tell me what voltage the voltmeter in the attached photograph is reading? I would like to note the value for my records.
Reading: 1.25 V
